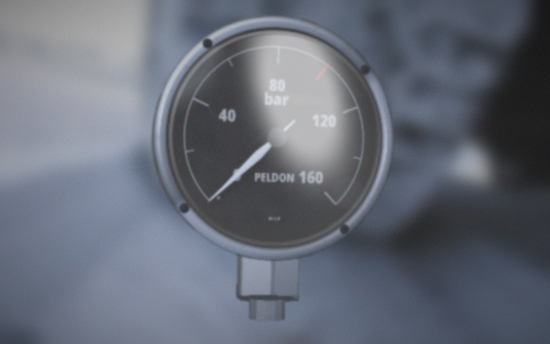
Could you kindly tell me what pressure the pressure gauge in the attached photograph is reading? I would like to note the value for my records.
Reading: 0 bar
